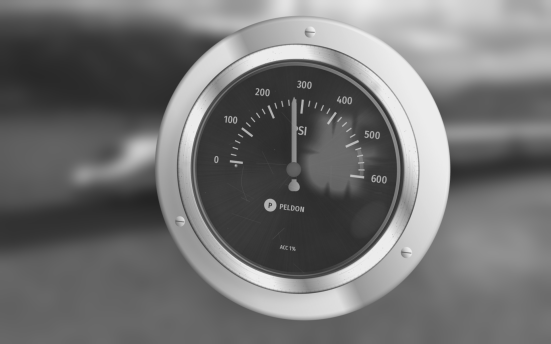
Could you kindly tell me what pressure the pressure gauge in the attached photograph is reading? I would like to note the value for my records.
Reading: 280 psi
